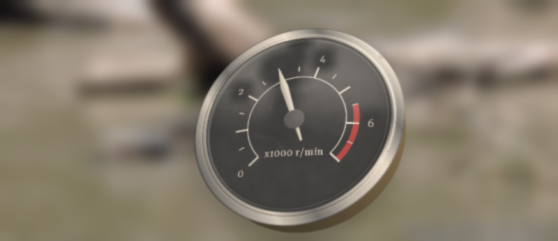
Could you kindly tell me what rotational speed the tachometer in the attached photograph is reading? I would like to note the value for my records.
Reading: 3000 rpm
